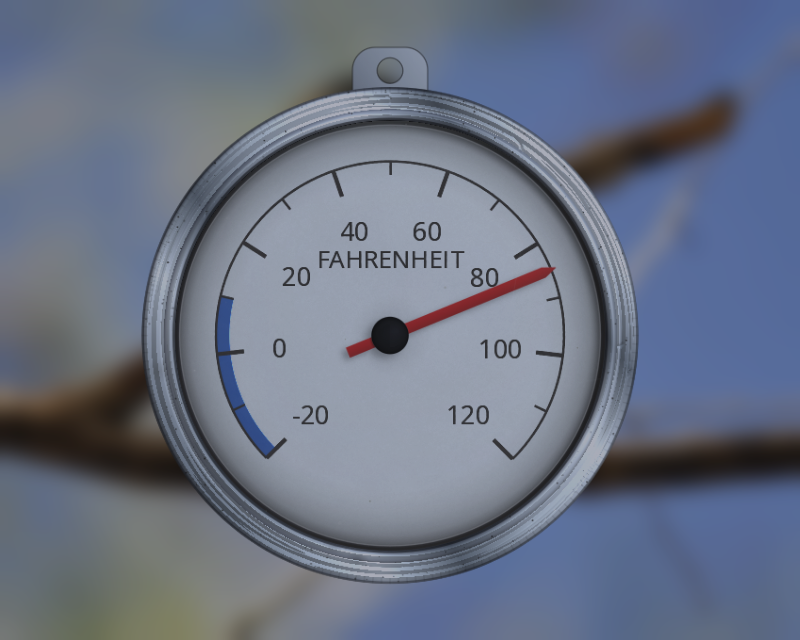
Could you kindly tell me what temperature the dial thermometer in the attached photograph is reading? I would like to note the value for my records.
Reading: 85 °F
